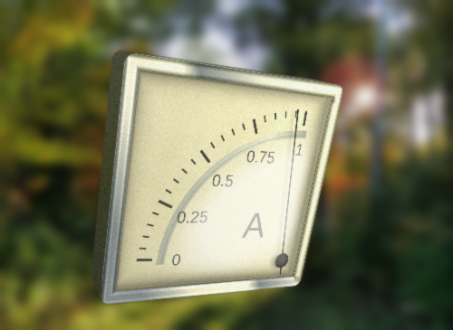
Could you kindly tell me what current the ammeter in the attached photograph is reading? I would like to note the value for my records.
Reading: 0.95 A
